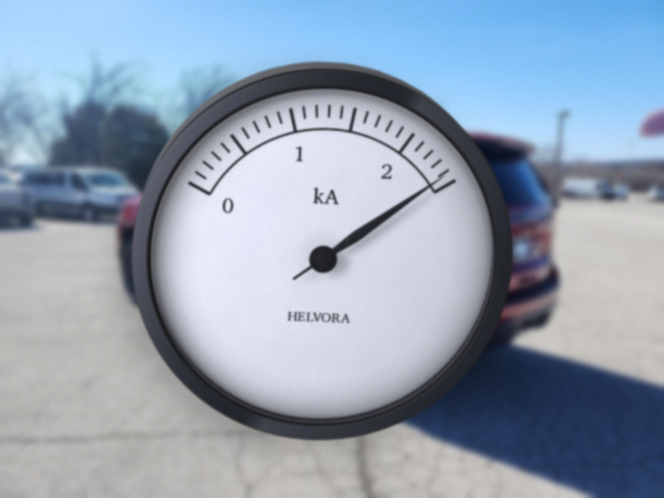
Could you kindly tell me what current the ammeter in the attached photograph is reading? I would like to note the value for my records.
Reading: 2.4 kA
